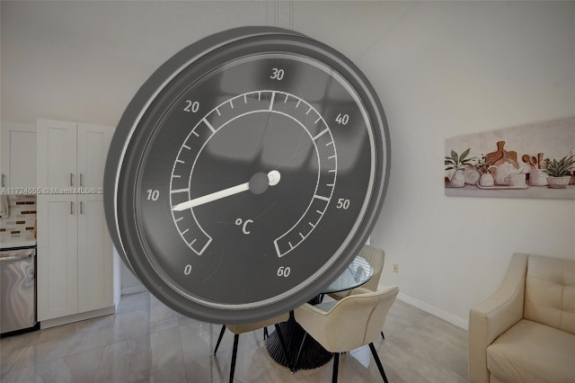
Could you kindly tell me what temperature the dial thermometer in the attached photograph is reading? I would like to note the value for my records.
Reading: 8 °C
